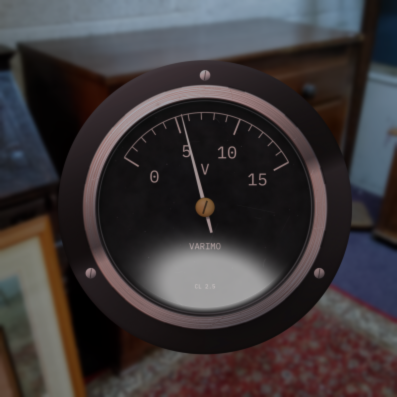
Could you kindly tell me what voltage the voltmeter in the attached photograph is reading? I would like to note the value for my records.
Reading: 5.5 V
